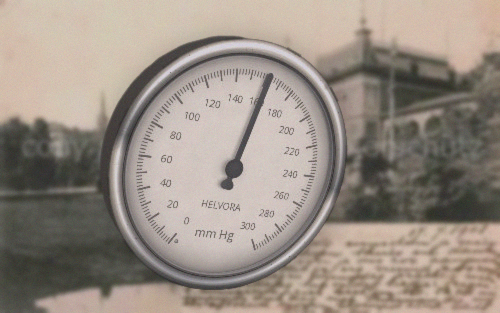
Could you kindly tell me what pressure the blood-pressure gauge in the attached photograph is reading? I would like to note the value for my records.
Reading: 160 mmHg
